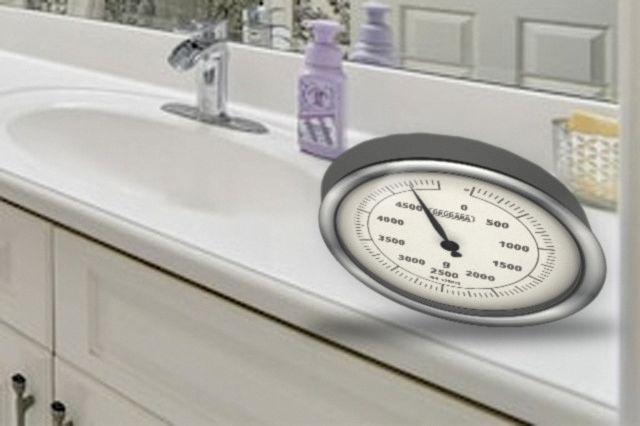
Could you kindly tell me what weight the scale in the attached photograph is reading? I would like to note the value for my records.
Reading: 4750 g
